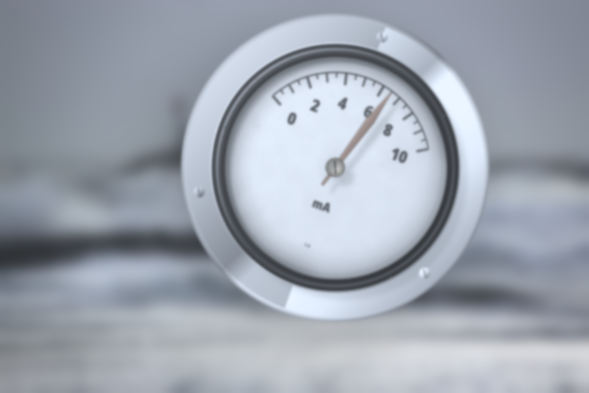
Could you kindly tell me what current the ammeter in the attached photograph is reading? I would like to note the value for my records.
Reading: 6.5 mA
